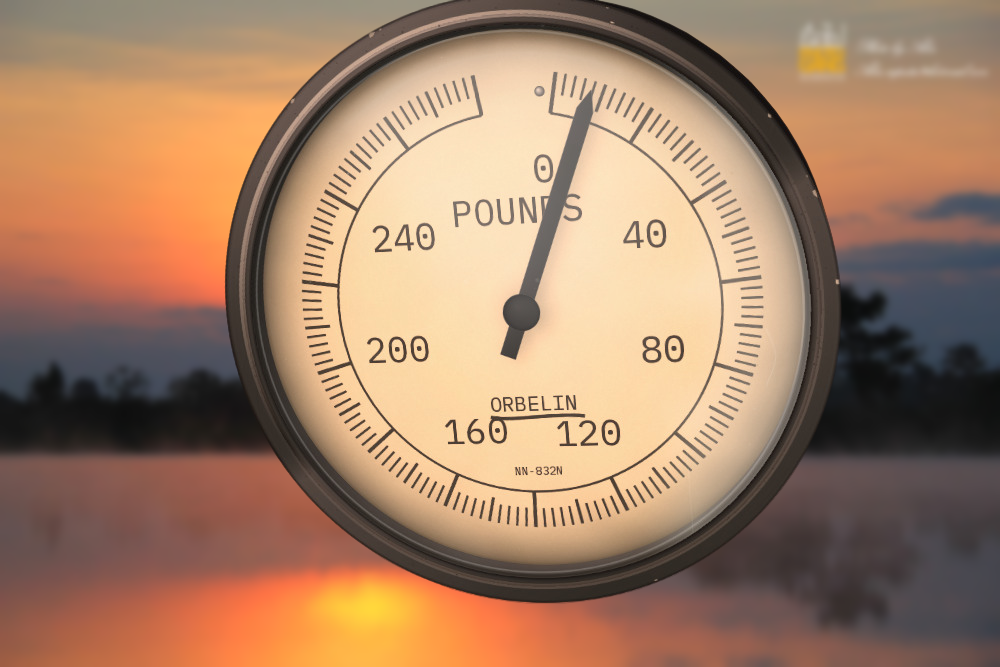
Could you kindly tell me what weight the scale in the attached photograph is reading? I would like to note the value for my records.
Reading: 8 lb
